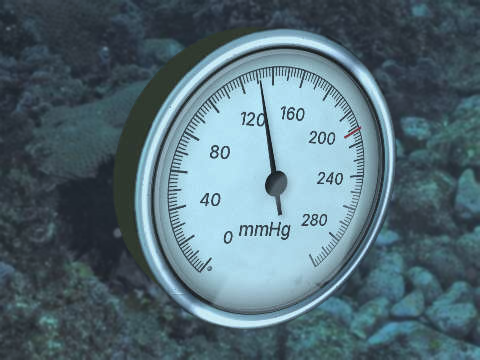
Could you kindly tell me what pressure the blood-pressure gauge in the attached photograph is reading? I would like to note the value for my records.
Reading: 130 mmHg
